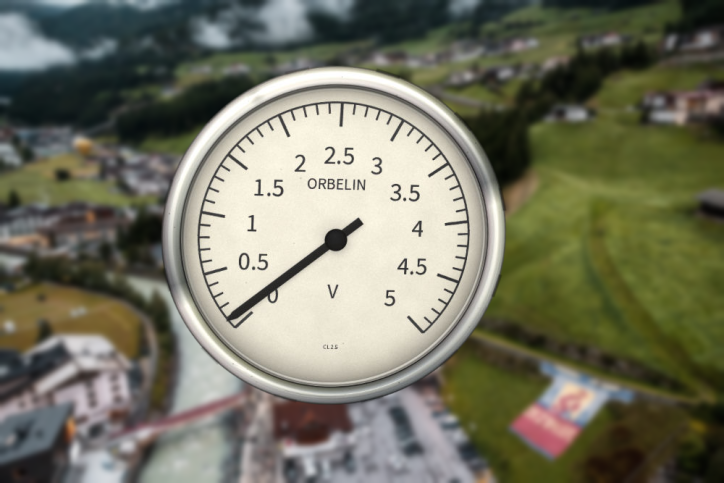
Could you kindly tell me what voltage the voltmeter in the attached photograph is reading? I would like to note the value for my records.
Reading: 0.1 V
